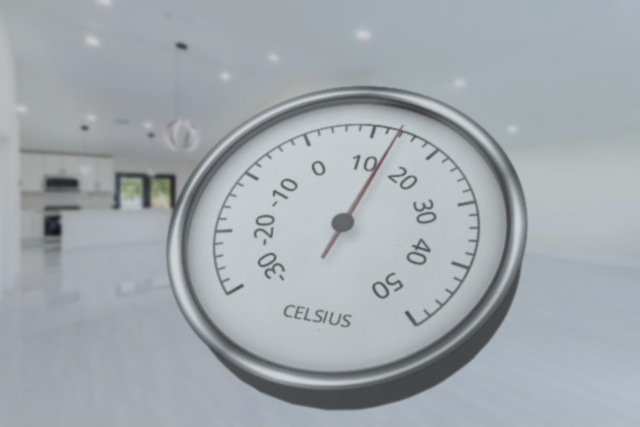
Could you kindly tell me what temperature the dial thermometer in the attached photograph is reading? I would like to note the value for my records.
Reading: 14 °C
